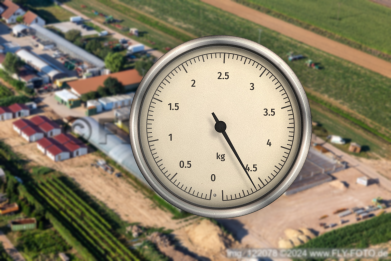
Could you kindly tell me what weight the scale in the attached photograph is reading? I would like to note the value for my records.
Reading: 4.6 kg
